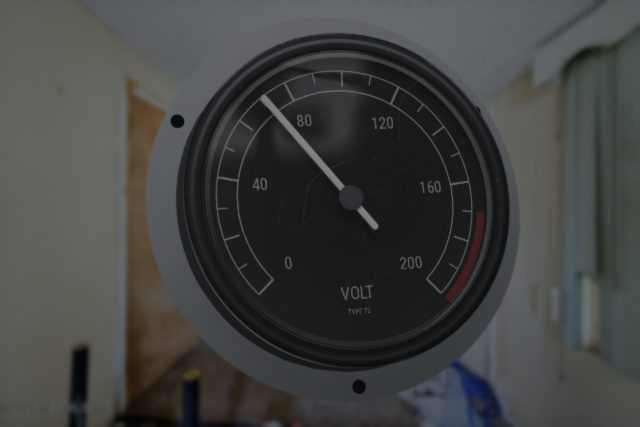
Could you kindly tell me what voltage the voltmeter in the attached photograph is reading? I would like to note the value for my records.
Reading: 70 V
